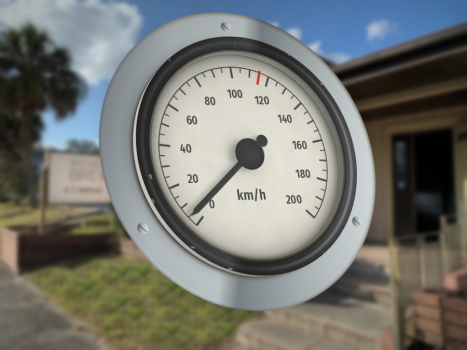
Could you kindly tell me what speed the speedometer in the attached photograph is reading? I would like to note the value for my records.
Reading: 5 km/h
